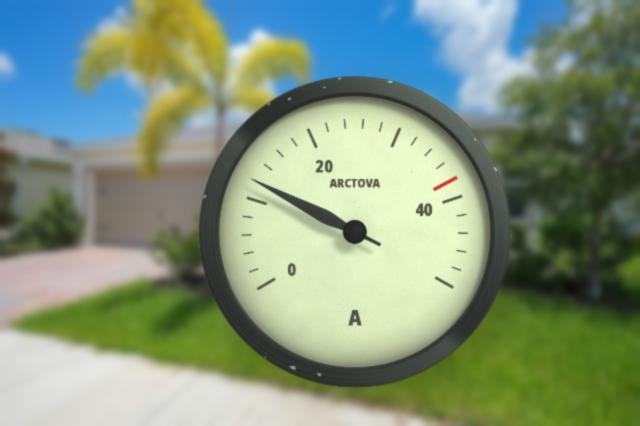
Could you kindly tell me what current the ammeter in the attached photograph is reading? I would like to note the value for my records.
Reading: 12 A
